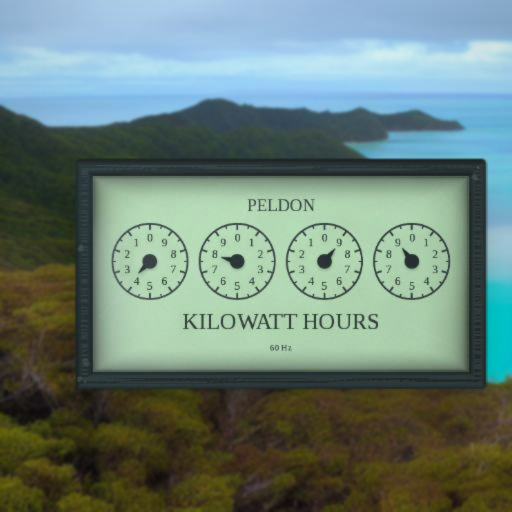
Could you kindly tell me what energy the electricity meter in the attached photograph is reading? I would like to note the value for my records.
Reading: 3789 kWh
